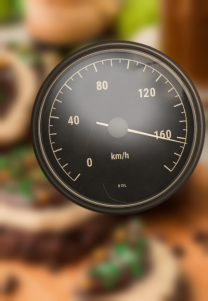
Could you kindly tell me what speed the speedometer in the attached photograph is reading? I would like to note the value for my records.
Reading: 162.5 km/h
